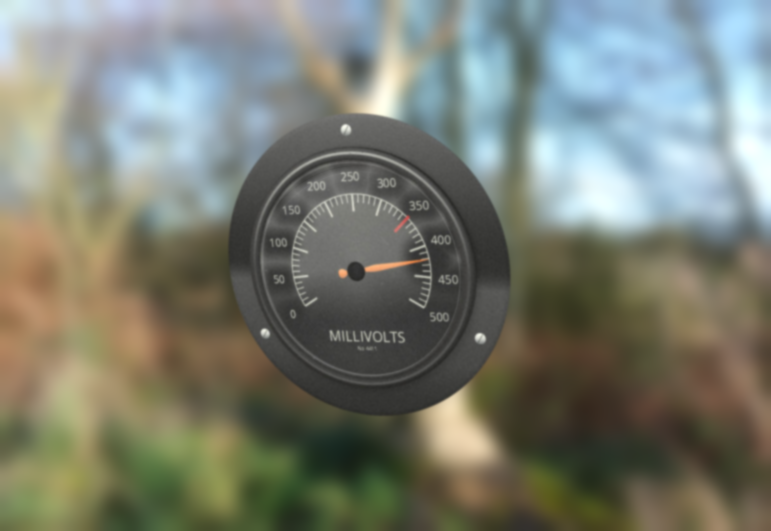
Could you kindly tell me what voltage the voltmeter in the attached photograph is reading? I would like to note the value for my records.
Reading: 420 mV
